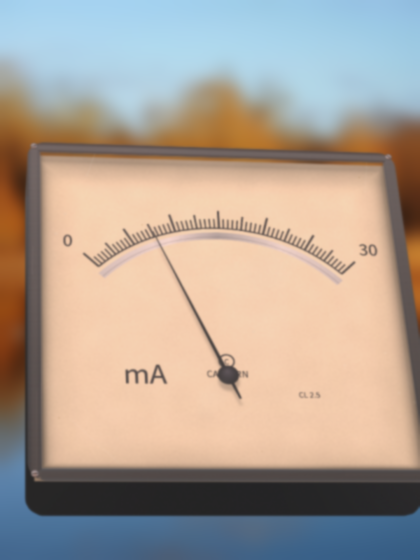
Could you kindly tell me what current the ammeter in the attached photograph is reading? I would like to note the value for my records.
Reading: 7.5 mA
